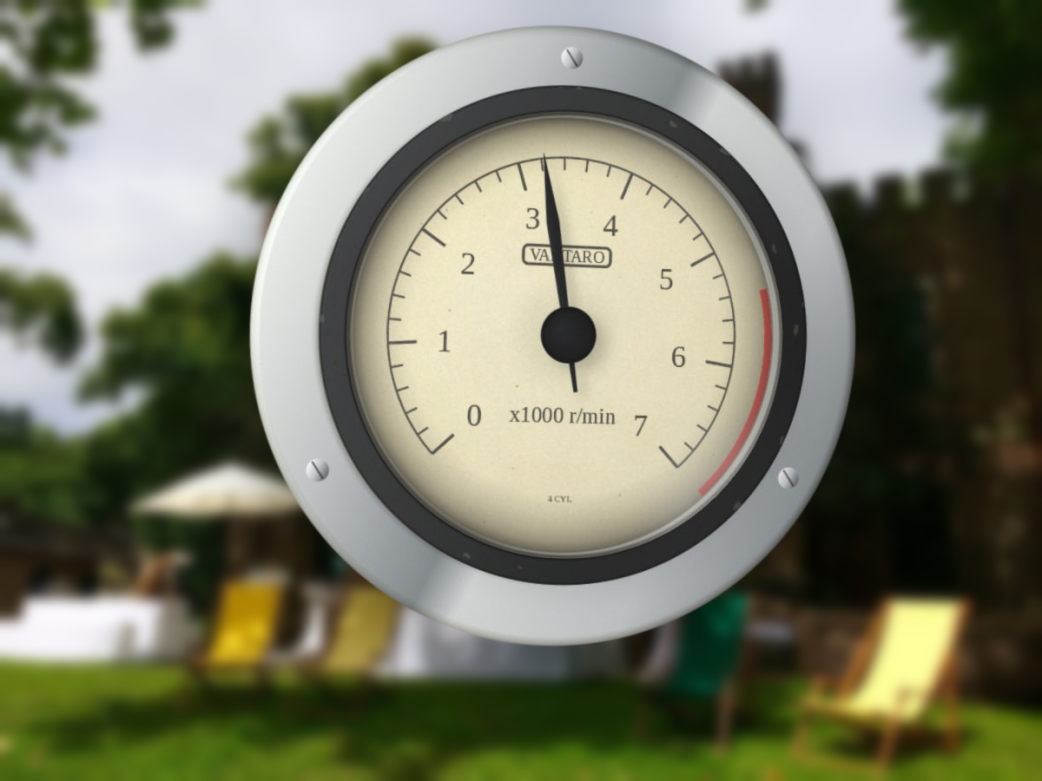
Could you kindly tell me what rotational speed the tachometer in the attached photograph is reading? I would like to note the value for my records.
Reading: 3200 rpm
